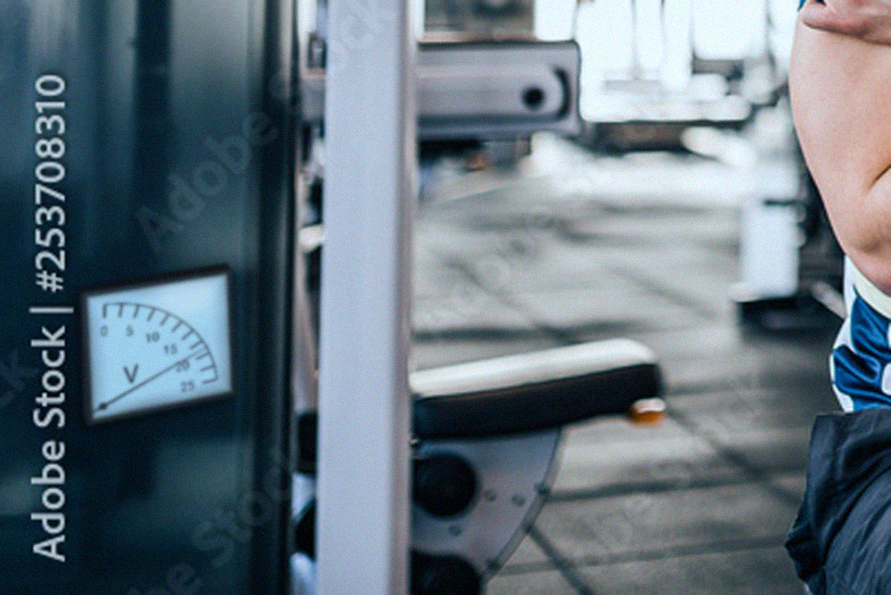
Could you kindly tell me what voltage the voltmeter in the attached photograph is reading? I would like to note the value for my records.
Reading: 18.75 V
